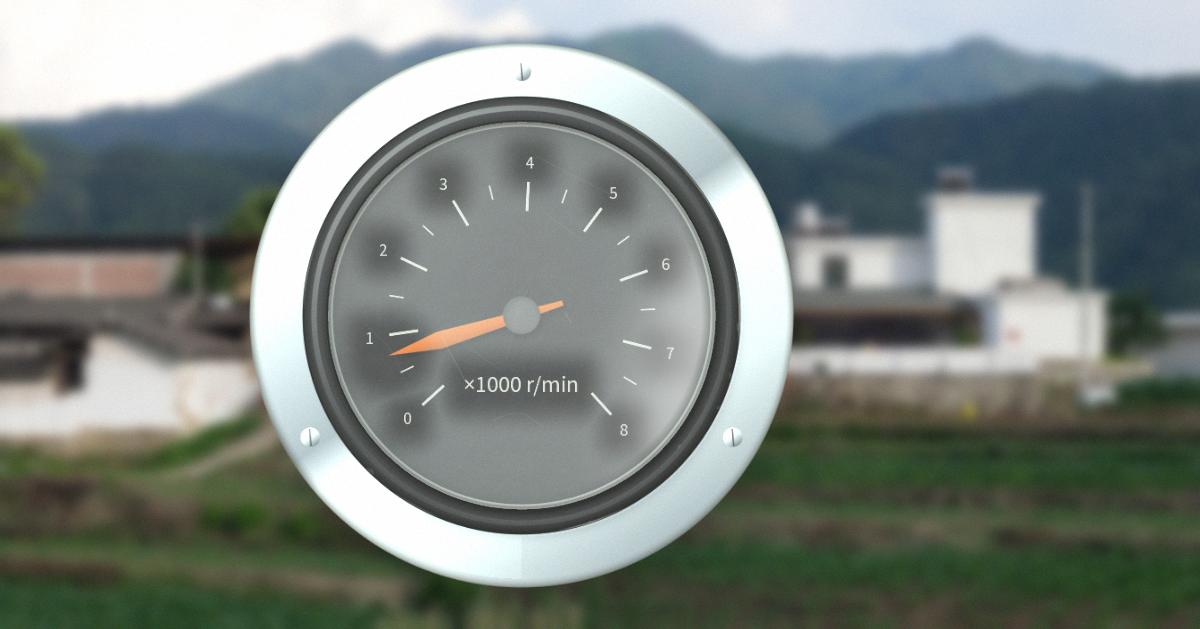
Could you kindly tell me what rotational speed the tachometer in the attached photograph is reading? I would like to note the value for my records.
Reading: 750 rpm
